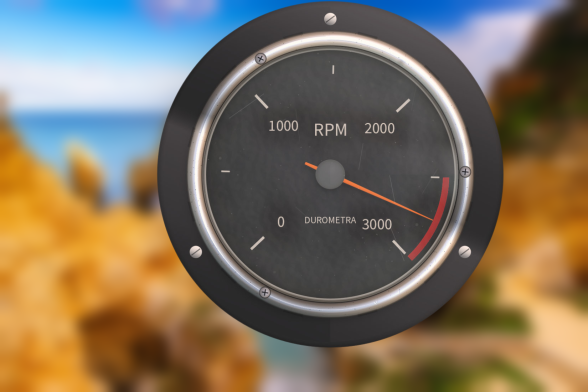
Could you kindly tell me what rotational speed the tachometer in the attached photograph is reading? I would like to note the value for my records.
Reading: 2750 rpm
